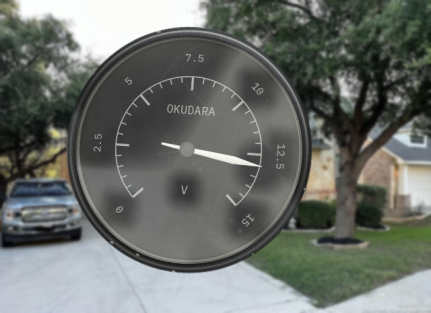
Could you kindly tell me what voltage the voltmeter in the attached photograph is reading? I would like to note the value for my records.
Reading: 13 V
